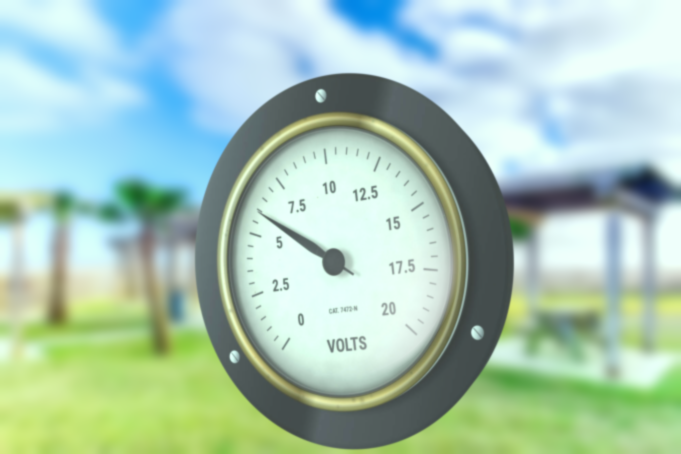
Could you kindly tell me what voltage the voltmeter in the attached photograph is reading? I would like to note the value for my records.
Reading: 6 V
